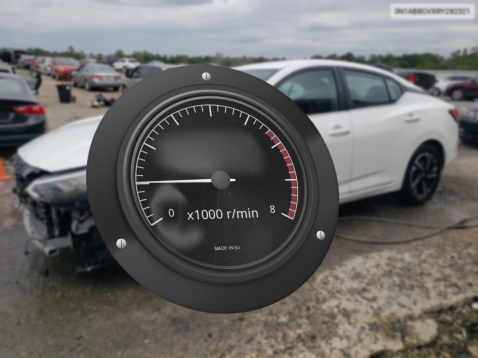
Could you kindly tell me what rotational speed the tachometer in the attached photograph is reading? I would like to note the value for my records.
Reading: 1000 rpm
